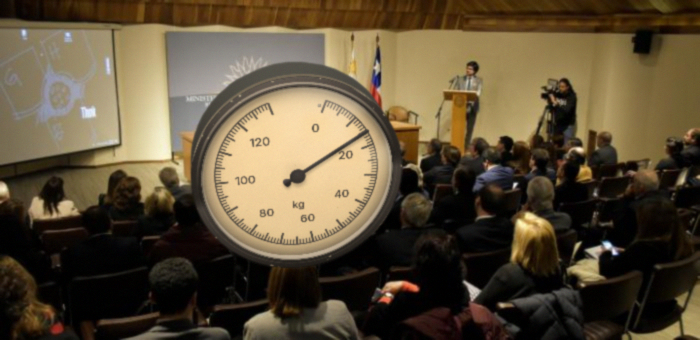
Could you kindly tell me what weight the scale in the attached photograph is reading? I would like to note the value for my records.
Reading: 15 kg
